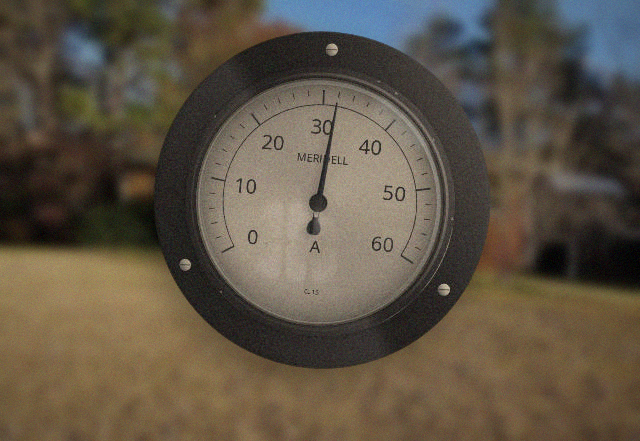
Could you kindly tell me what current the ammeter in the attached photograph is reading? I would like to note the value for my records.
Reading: 32 A
